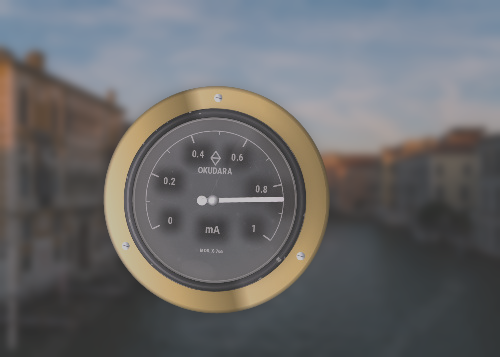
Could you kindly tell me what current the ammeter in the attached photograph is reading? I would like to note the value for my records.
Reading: 0.85 mA
